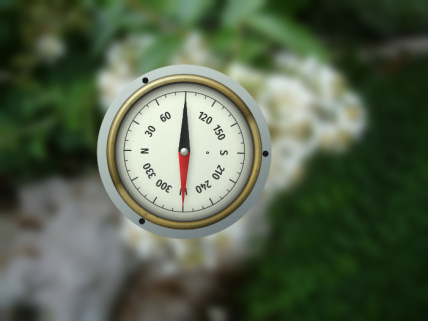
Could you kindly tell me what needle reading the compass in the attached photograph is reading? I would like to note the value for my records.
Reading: 270 °
